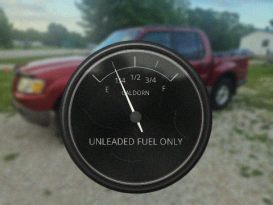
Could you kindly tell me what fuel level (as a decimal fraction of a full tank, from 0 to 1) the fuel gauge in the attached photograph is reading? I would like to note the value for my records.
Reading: 0.25
